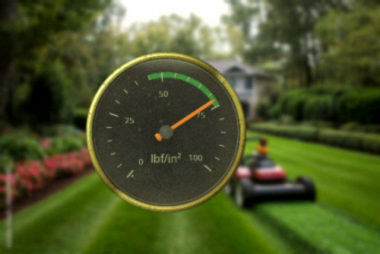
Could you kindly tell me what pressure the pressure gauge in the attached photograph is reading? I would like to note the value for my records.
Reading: 72.5 psi
